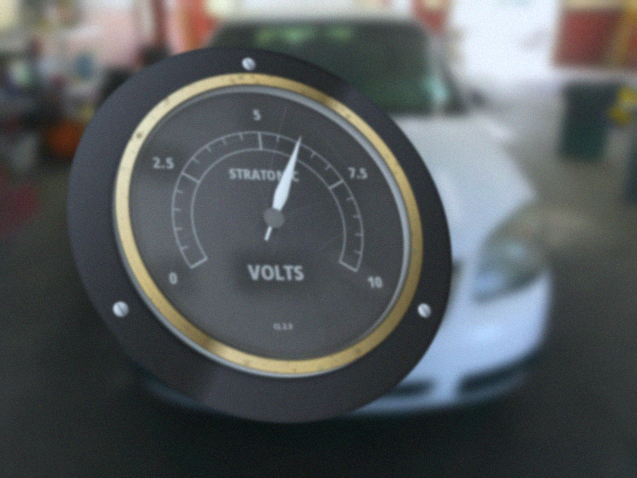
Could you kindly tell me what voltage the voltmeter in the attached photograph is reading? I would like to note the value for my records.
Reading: 6 V
